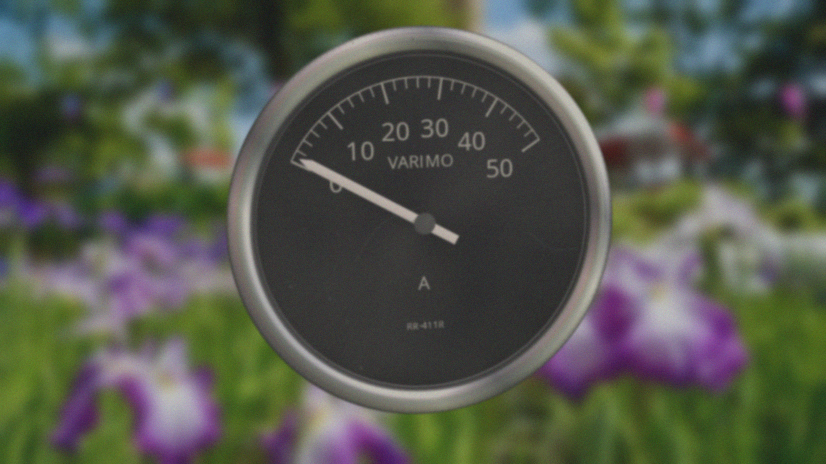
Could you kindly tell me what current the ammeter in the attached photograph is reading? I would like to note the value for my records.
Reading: 1 A
